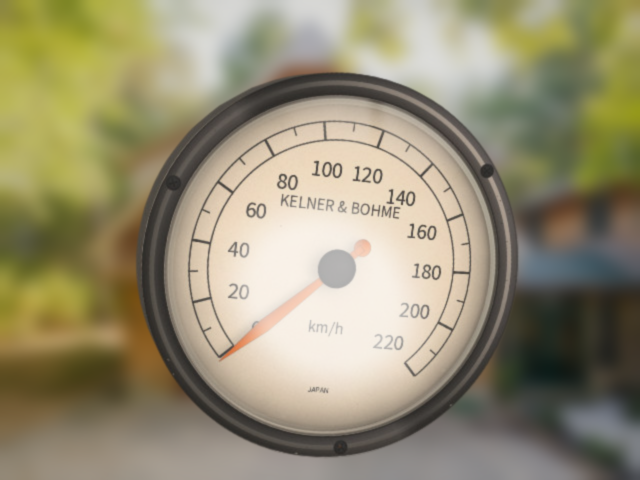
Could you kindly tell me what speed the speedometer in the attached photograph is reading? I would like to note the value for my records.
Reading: 0 km/h
